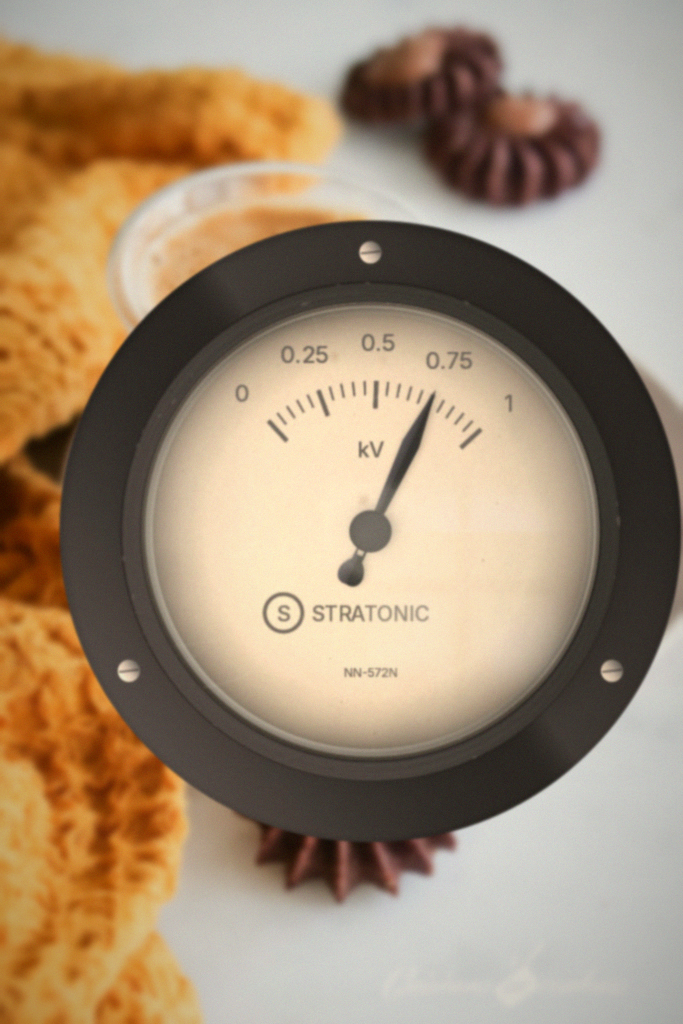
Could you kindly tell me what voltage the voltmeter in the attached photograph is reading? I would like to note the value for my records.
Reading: 0.75 kV
